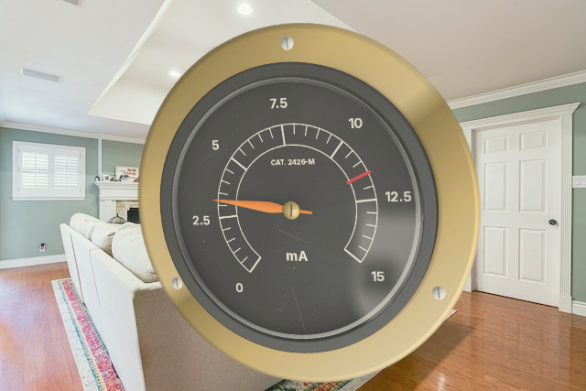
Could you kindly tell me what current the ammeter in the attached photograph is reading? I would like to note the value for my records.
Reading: 3.25 mA
